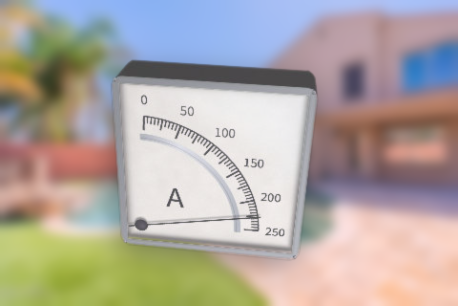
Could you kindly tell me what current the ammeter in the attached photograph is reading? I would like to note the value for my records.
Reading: 225 A
